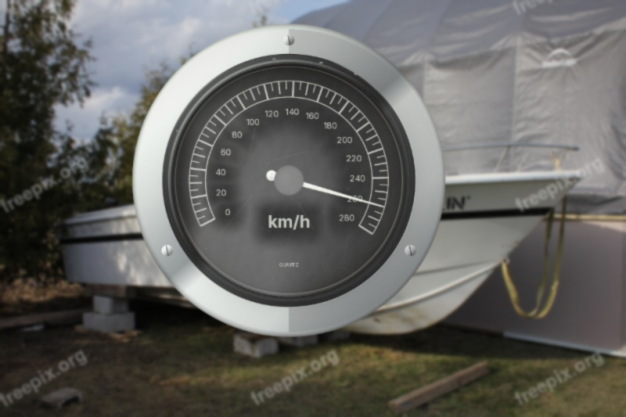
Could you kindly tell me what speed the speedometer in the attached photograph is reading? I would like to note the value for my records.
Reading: 260 km/h
